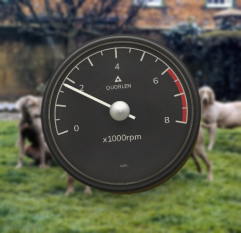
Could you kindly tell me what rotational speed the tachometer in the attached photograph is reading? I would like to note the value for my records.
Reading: 1750 rpm
